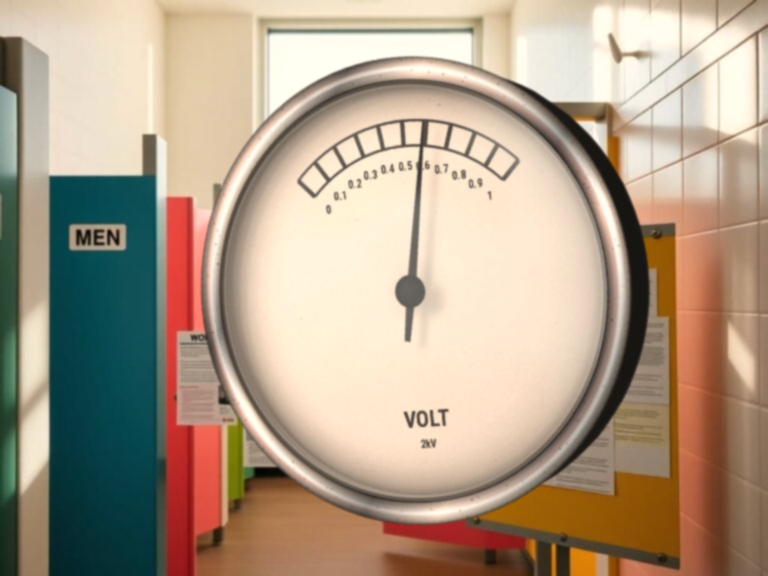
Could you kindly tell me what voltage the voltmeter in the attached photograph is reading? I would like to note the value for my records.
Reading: 0.6 V
